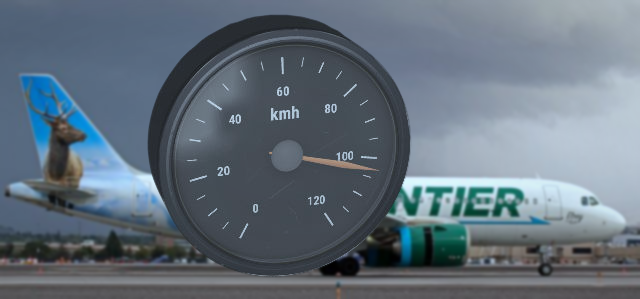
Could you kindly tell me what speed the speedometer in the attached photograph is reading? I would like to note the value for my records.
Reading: 102.5 km/h
